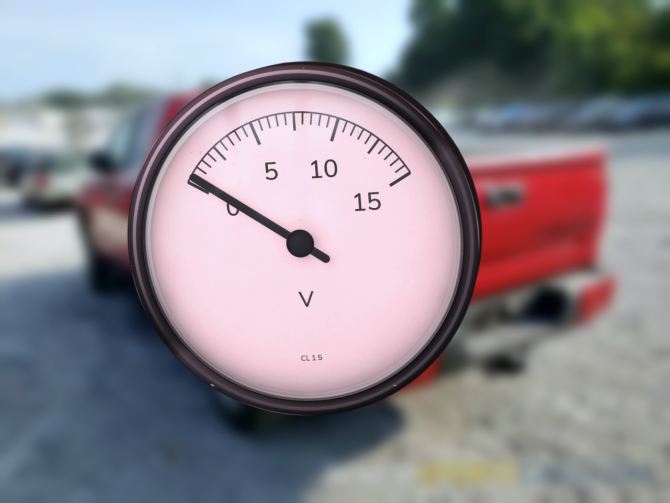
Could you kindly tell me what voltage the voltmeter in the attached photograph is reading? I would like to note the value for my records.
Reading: 0.5 V
